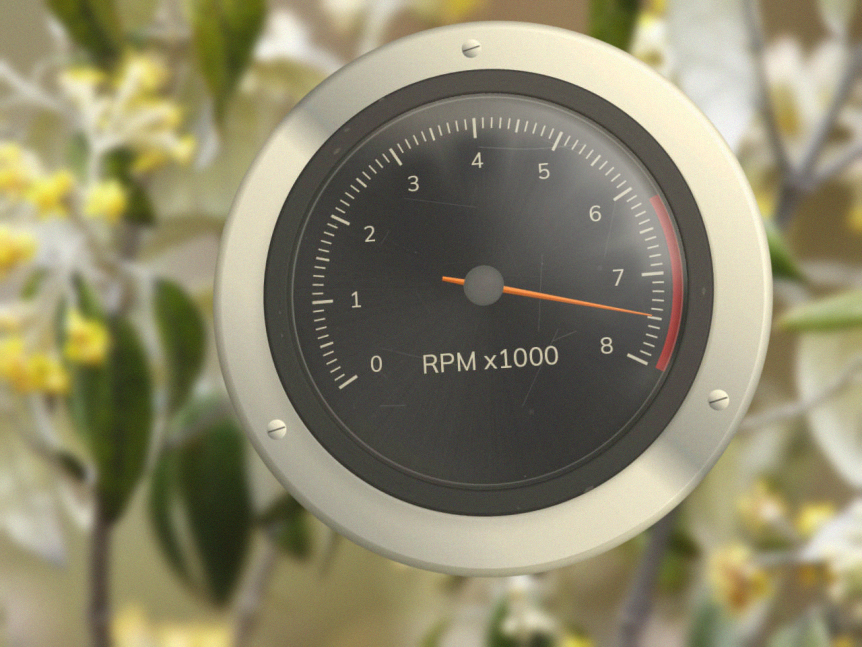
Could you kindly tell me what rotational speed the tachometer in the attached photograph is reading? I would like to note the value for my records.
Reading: 7500 rpm
